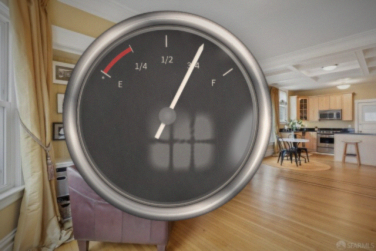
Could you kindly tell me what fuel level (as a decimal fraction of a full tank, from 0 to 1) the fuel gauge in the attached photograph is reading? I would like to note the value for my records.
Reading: 0.75
